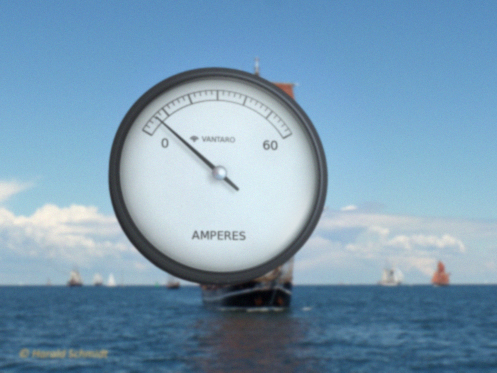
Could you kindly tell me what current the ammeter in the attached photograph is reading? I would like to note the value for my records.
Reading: 6 A
